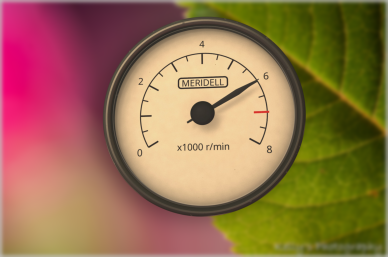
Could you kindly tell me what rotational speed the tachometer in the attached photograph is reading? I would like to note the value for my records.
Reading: 6000 rpm
